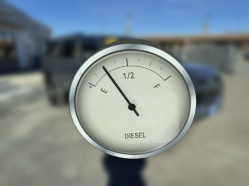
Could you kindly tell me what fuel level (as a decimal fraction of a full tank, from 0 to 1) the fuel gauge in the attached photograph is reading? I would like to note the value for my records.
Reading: 0.25
